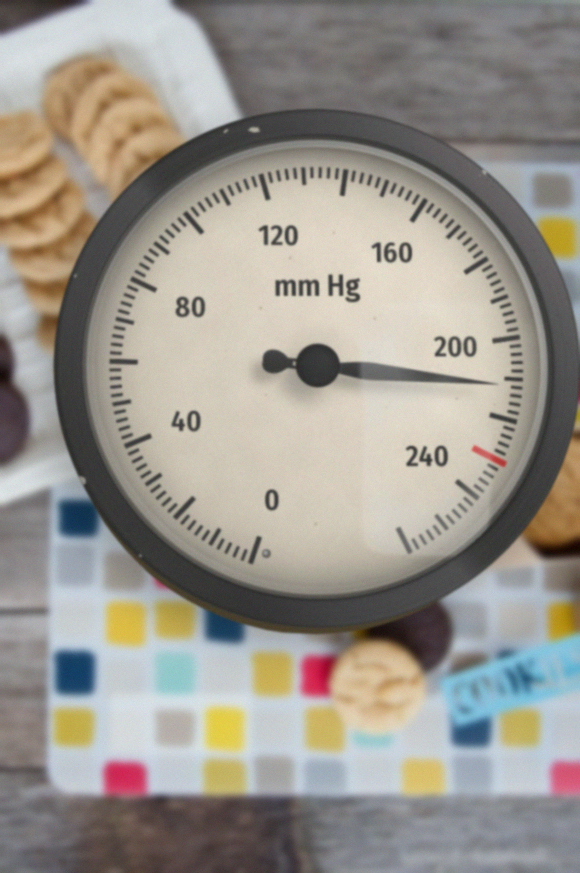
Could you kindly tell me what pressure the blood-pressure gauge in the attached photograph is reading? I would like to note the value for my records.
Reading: 212 mmHg
